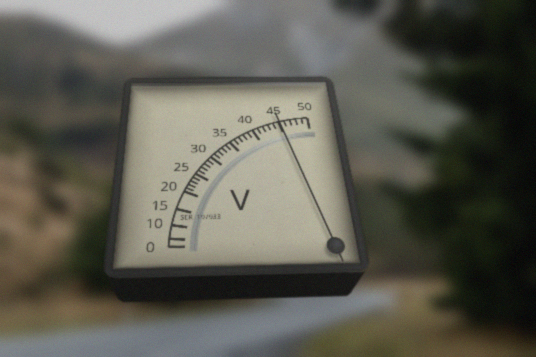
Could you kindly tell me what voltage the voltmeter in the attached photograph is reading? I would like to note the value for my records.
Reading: 45 V
